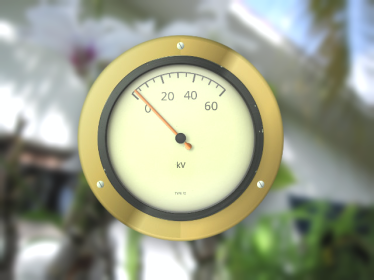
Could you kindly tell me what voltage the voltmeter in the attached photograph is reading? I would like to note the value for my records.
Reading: 2.5 kV
